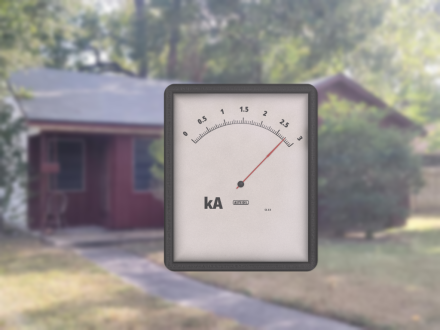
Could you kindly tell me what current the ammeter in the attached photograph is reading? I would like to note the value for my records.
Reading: 2.75 kA
